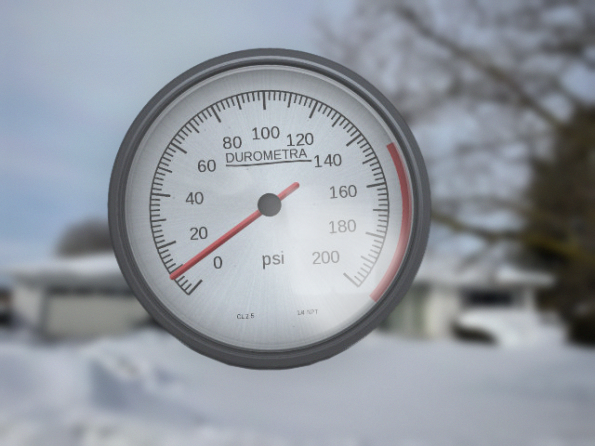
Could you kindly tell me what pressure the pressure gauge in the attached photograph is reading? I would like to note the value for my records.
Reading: 8 psi
